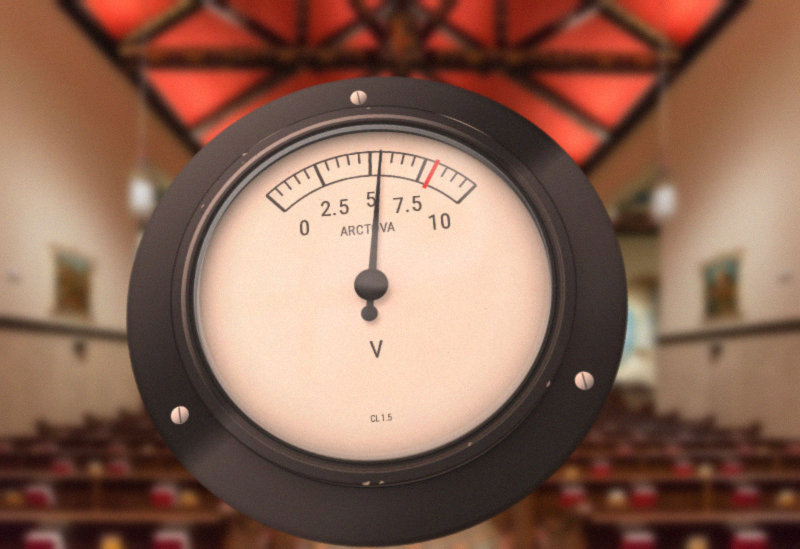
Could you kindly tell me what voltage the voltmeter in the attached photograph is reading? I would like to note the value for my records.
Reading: 5.5 V
